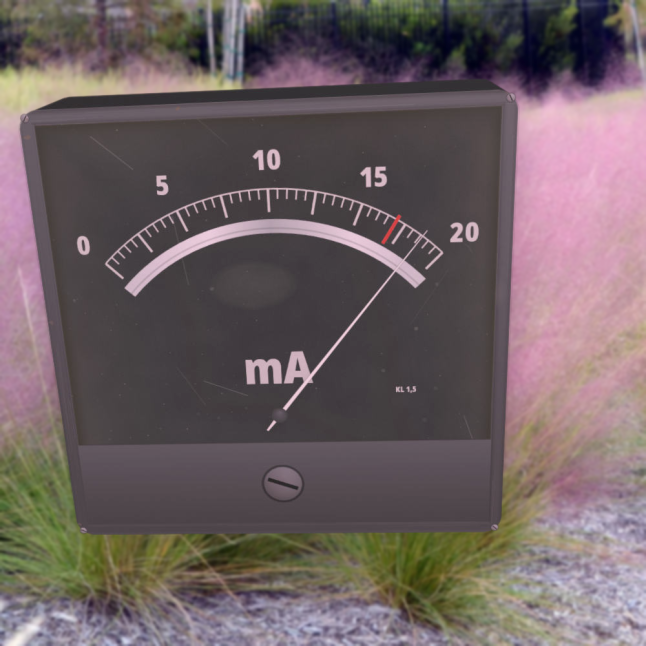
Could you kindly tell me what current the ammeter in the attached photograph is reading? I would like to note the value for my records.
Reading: 18.5 mA
